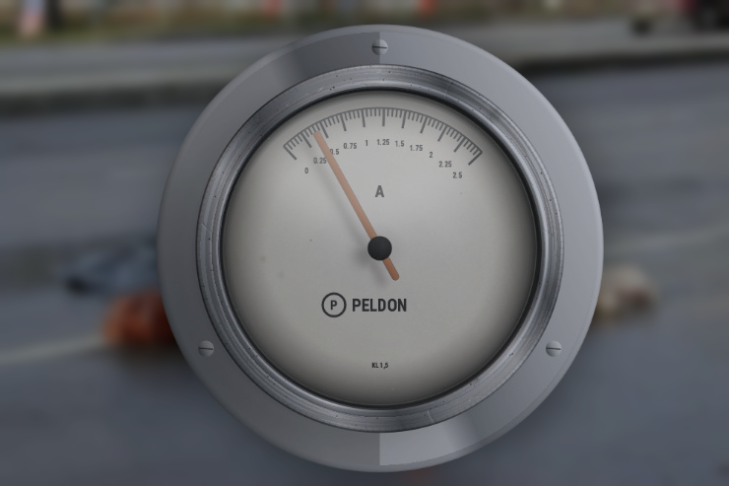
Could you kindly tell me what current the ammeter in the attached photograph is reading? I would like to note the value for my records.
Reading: 0.4 A
